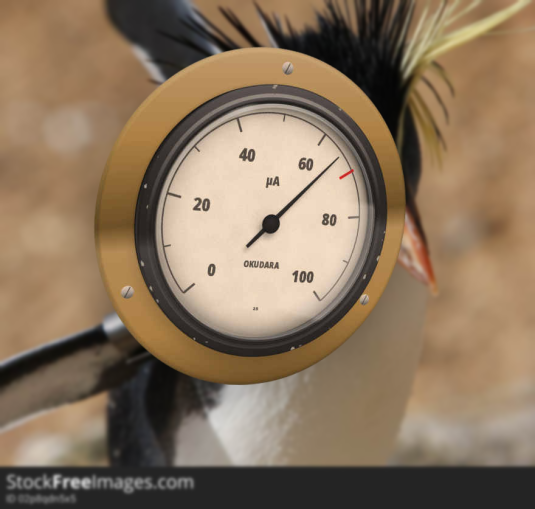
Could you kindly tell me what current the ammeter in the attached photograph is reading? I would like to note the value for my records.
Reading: 65 µA
